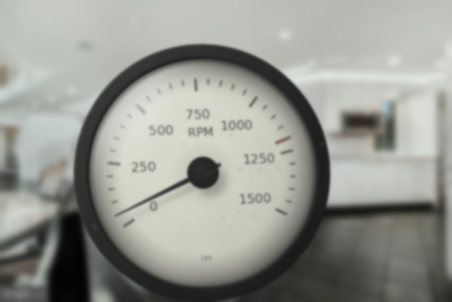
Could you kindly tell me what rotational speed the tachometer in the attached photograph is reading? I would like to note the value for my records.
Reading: 50 rpm
